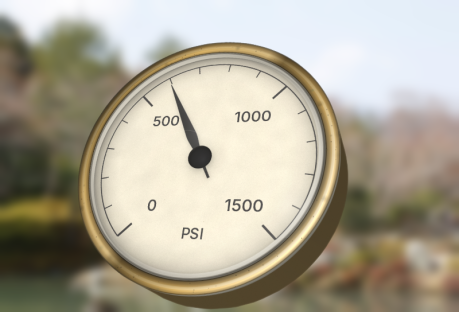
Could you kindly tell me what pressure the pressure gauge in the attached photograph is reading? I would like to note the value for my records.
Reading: 600 psi
